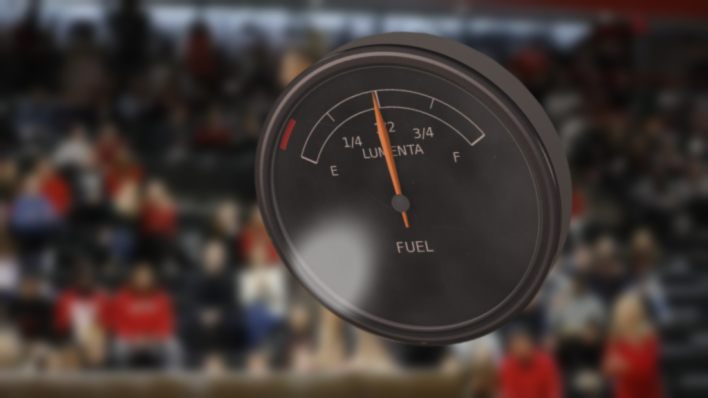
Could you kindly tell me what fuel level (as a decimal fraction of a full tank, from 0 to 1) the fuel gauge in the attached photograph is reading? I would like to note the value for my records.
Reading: 0.5
